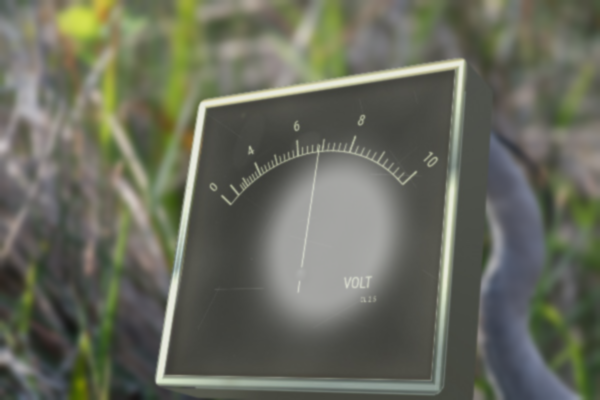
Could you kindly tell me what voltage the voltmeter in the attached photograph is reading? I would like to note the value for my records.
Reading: 7 V
